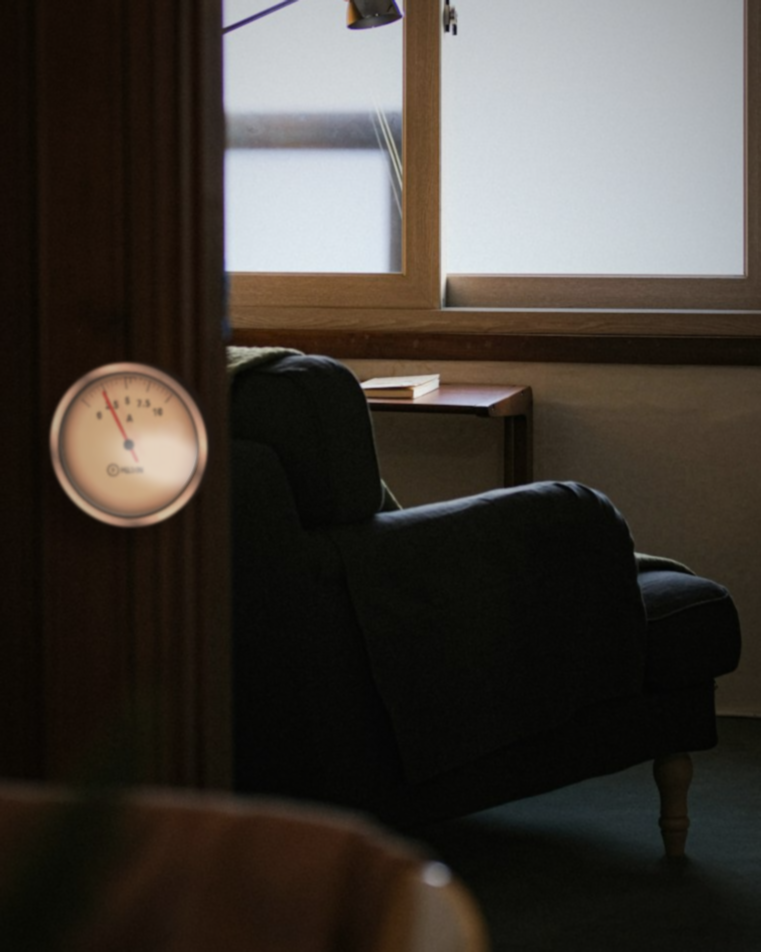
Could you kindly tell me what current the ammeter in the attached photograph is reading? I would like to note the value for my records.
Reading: 2.5 A
